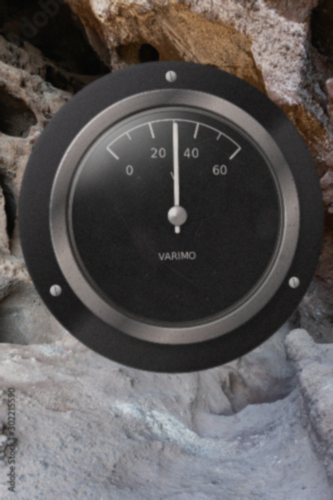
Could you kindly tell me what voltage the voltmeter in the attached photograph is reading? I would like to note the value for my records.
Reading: 30 V
